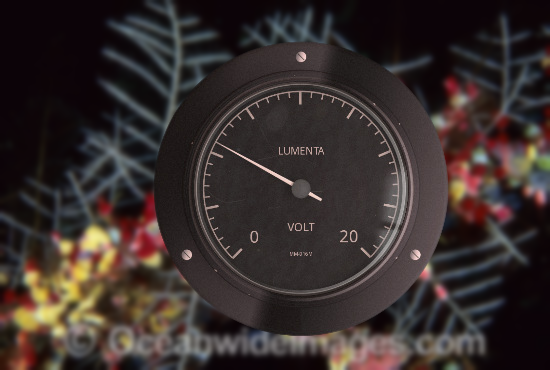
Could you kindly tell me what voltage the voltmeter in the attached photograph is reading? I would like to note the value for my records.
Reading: 5.5 V
